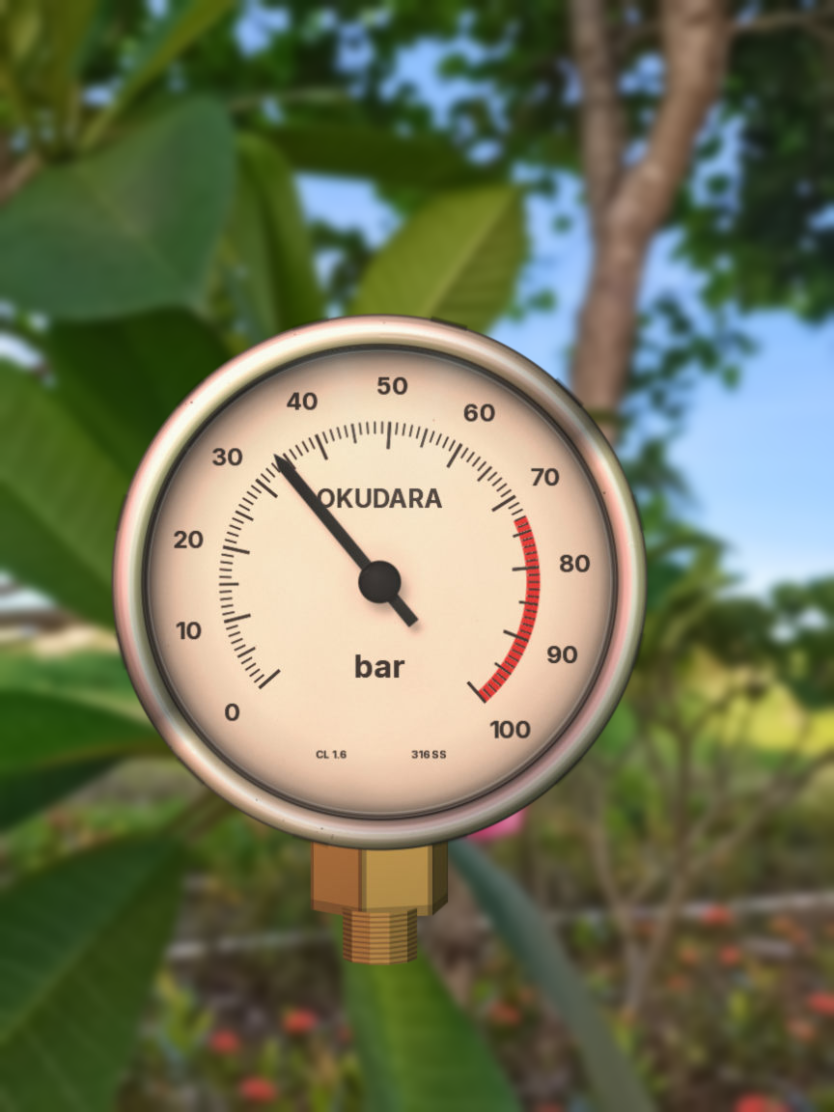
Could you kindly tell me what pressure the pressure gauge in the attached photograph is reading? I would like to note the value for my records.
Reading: 34 bar
